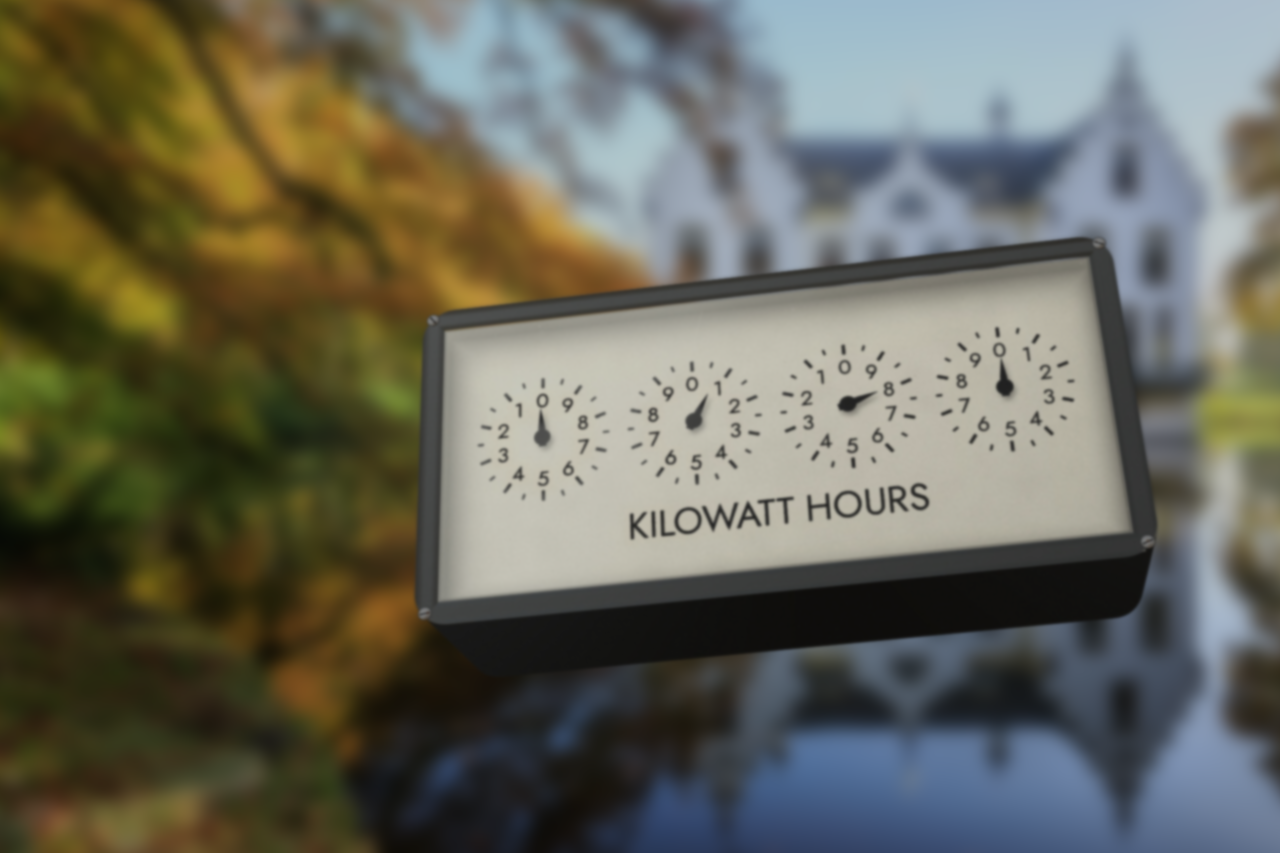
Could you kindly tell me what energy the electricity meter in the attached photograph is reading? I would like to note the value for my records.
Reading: 80 kWh
